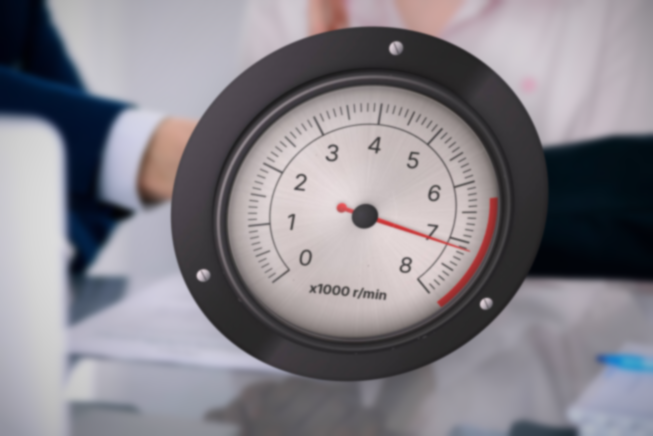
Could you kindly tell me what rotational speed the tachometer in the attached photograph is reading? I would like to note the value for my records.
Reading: 7100 rpm
